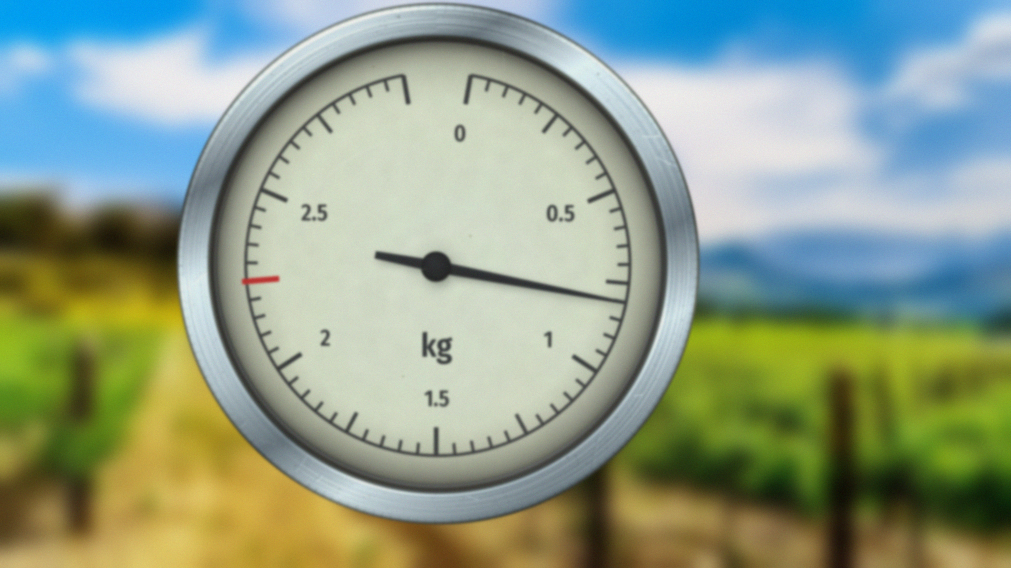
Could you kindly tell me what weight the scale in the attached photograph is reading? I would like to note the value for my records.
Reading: 0.8 kg
